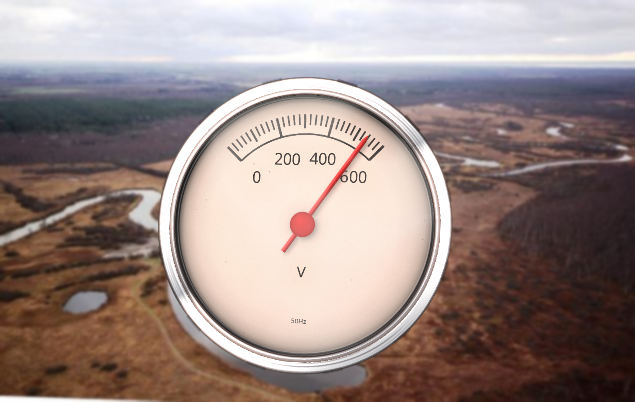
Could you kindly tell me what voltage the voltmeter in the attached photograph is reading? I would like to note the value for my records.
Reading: 540 V
